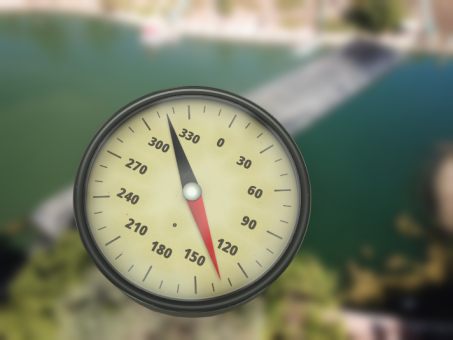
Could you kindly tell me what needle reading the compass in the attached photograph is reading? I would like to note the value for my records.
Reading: 135 °
